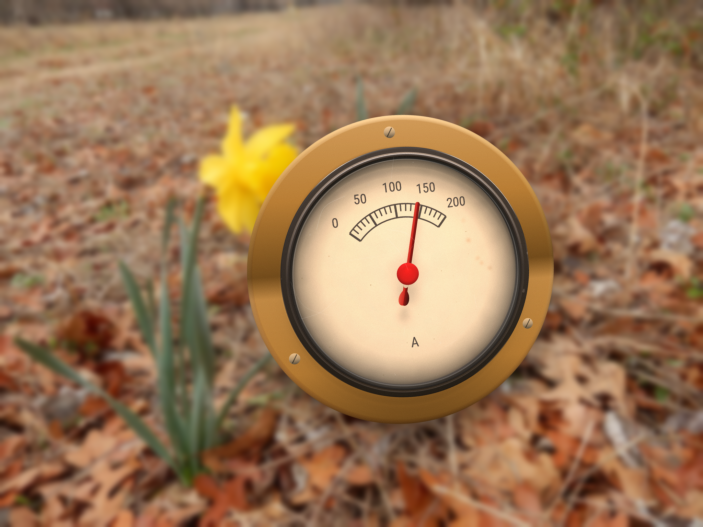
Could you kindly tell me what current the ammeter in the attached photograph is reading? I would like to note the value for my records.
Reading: 140 A
